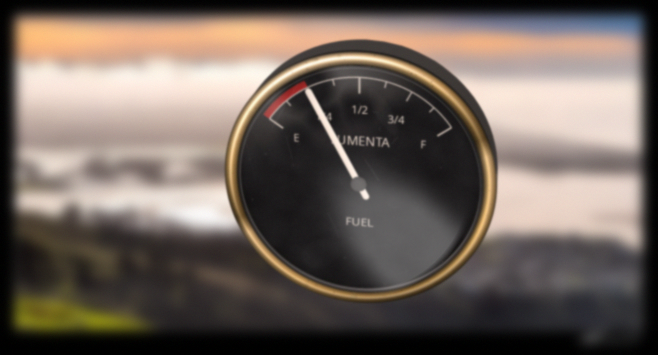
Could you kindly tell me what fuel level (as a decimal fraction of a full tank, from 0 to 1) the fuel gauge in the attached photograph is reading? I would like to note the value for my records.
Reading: 0.25
